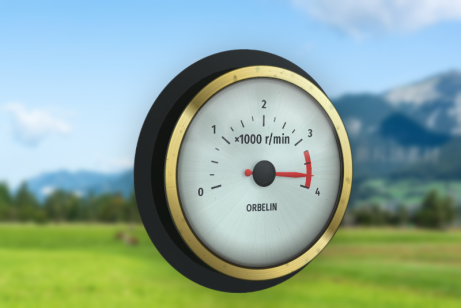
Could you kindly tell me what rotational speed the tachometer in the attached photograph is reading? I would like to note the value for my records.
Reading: 3750 rpm
